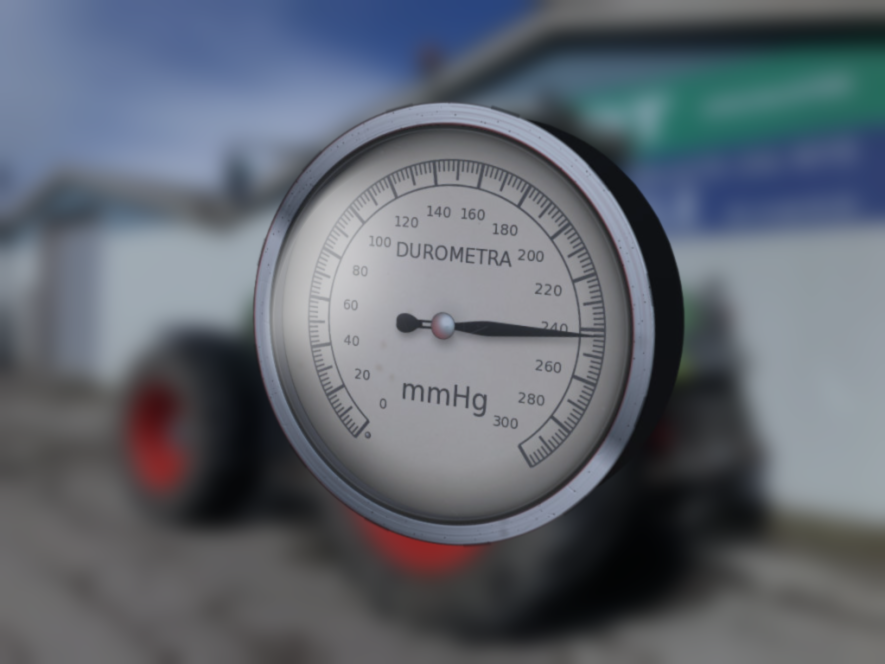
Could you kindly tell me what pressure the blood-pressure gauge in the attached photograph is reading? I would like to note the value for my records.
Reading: 242 mmHg
